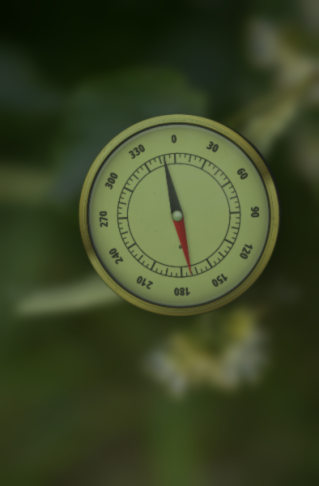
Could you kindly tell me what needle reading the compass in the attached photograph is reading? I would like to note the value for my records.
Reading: 170 °
